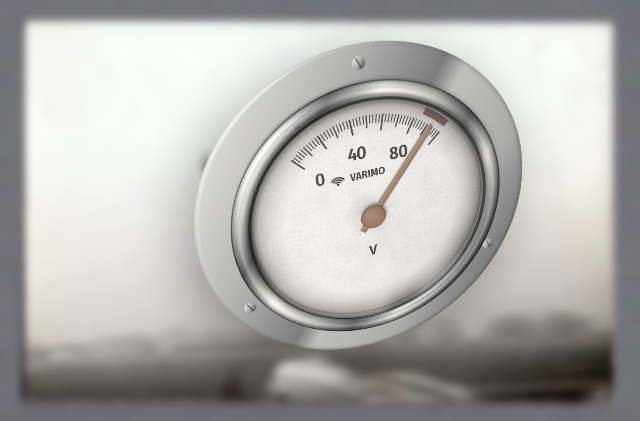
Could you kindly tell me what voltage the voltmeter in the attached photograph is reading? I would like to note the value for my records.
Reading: 90 V
